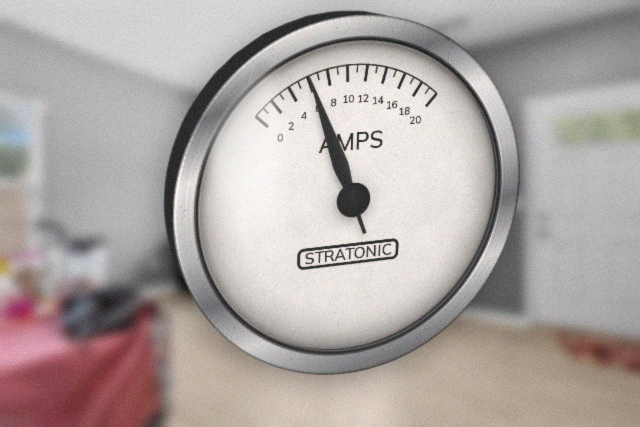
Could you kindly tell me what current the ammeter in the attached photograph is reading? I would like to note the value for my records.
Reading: 6 A
